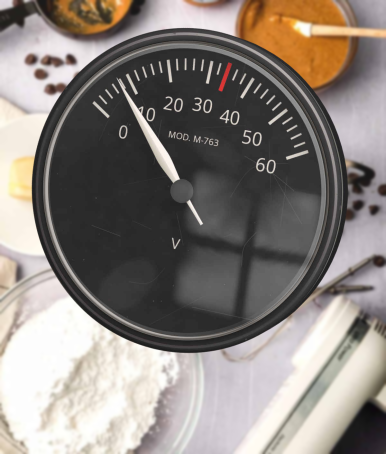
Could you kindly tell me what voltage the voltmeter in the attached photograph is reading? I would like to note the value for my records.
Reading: 8 V
